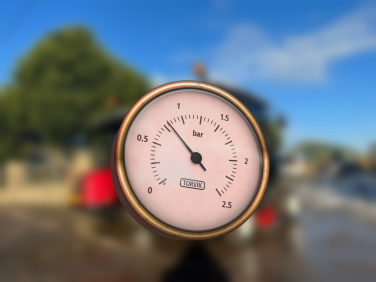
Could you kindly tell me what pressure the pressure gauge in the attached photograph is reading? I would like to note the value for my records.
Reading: 0.8 bar
